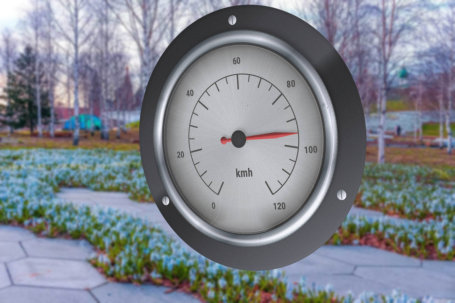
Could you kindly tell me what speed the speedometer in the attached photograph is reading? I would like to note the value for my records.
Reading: 95 km/h
